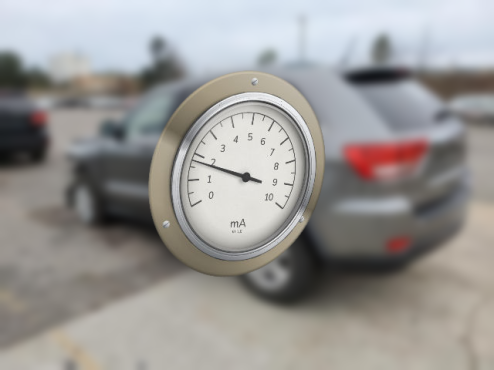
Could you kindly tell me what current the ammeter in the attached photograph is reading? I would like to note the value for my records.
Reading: 1.75 mA
